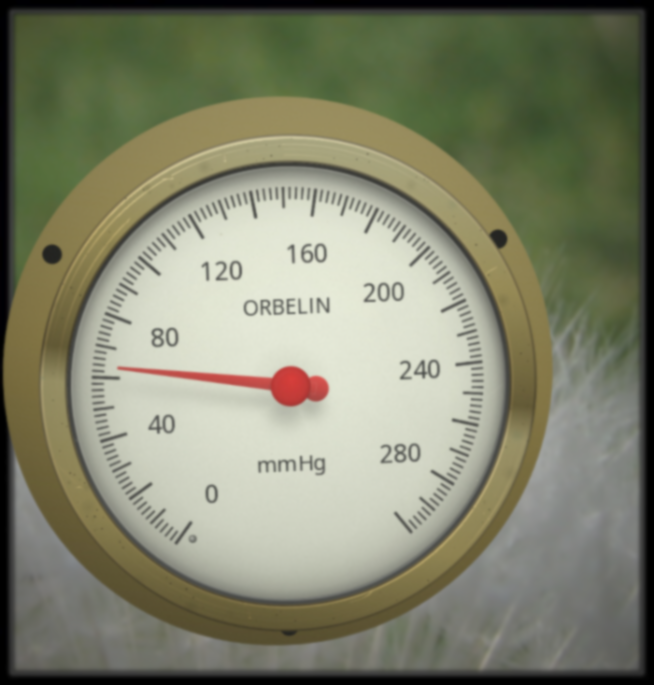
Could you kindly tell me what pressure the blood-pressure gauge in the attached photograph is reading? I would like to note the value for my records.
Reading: 64 mmHg
